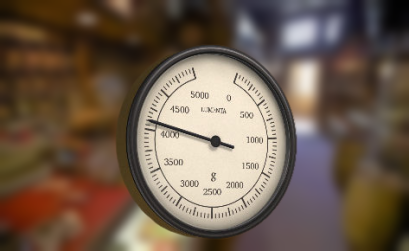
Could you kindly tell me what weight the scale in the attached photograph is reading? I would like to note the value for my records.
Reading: 4100 g
